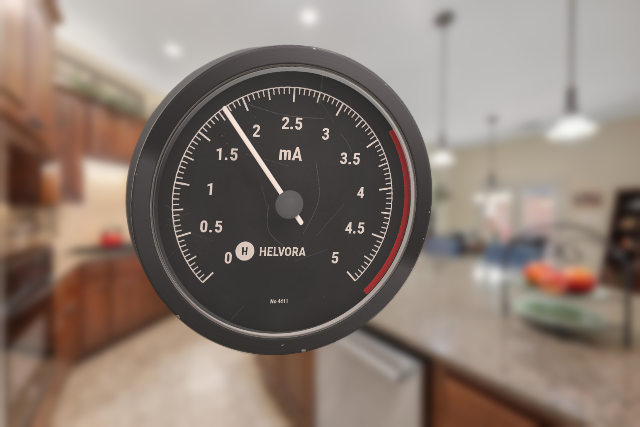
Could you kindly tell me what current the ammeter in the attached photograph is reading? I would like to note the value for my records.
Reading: 1.8 mA
